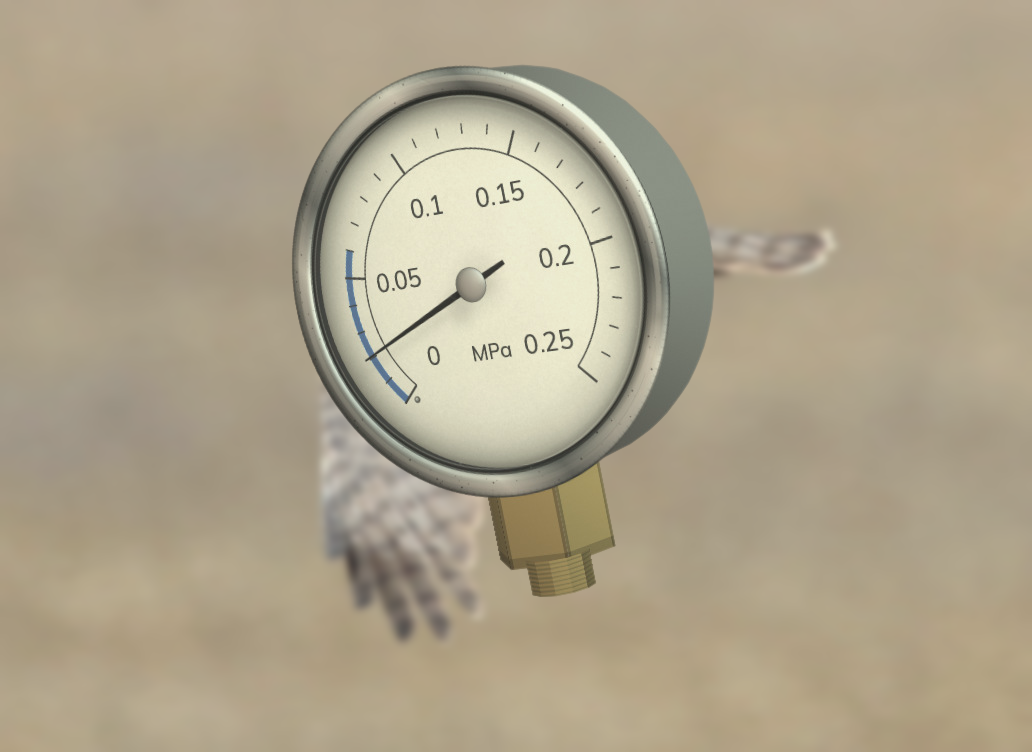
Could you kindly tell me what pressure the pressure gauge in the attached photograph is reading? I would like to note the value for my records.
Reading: 0.02 MPa
